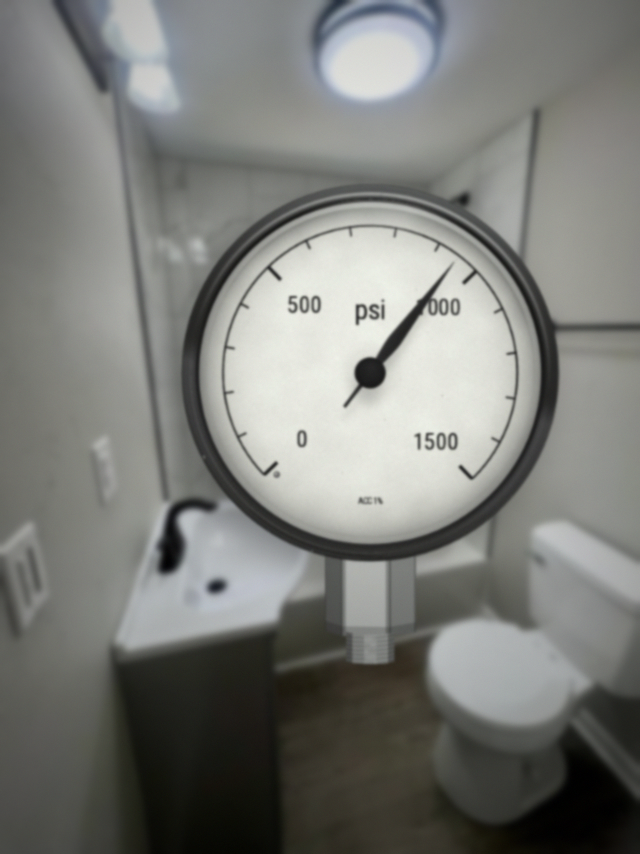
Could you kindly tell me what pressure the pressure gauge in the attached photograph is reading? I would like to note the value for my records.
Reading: 950 psi
